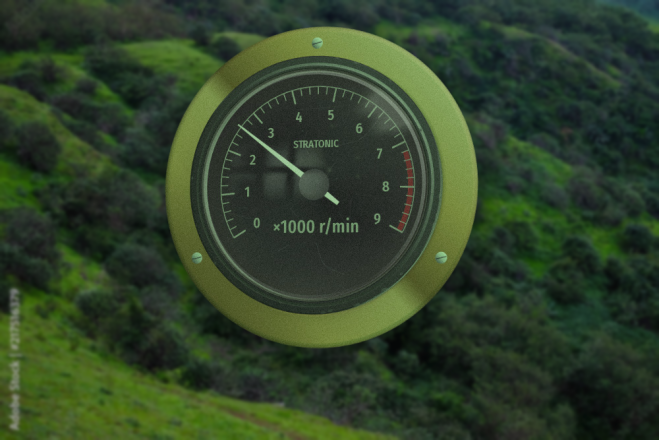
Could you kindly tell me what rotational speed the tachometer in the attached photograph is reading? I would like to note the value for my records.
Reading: 2600 rpm
